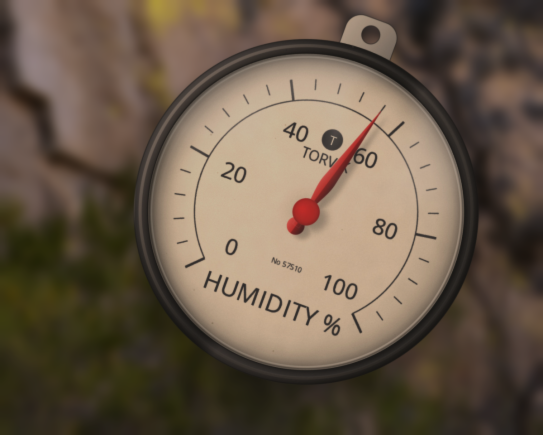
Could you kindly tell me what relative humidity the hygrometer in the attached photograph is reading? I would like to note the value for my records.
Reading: 56 %
